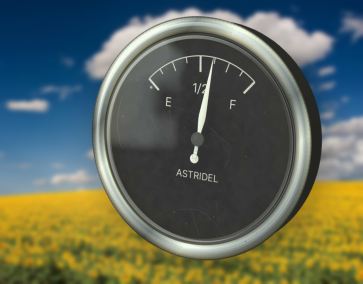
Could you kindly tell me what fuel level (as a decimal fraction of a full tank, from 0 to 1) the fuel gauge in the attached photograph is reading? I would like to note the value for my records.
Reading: 0.625
